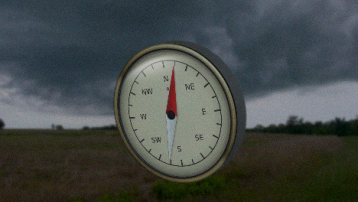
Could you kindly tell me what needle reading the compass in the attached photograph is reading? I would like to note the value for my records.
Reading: 15 °
